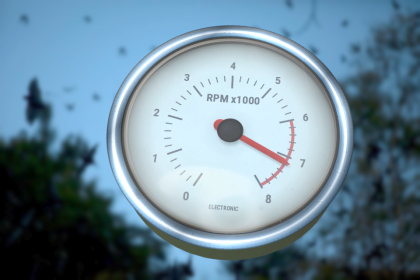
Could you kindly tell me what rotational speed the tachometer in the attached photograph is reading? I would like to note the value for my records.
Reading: 7200 rpm
